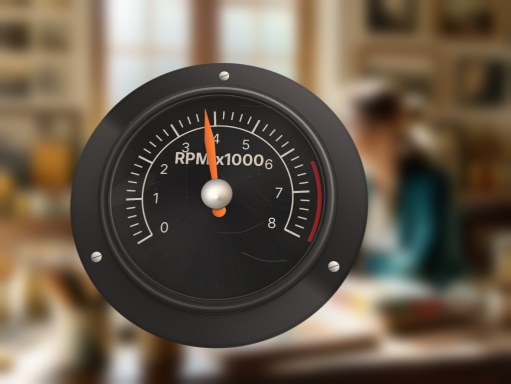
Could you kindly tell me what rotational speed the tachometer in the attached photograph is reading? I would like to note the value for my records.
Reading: 3800 rpm
